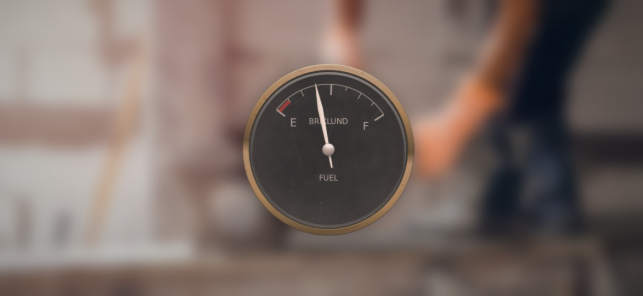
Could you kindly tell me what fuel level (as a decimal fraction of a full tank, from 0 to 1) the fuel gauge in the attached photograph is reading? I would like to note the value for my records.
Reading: 0.375
